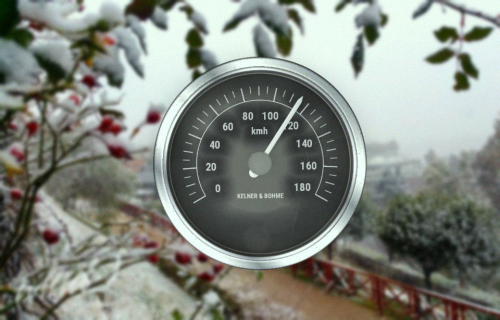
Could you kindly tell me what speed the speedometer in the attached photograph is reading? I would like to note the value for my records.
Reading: 115 km/h
